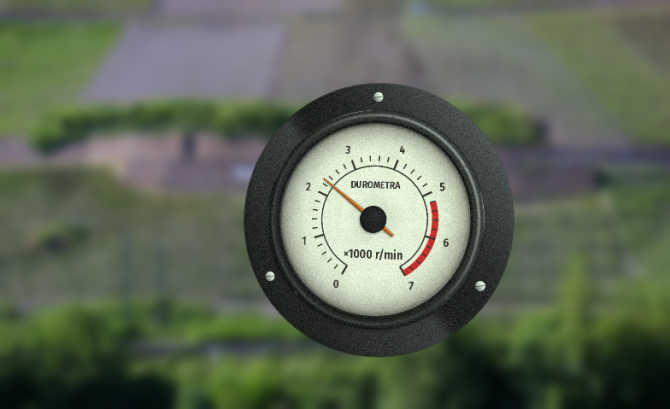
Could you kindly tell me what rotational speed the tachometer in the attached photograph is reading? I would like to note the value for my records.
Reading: 2300 rpm
